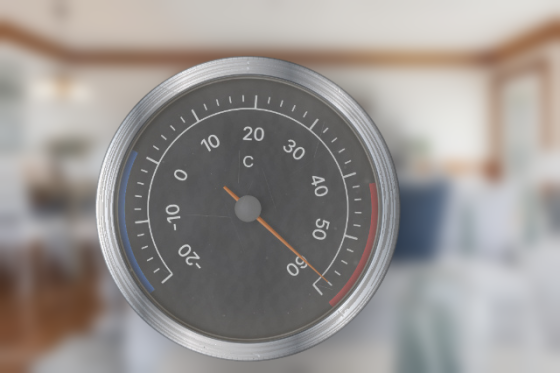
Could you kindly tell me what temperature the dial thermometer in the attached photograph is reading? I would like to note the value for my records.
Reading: 58 °C
